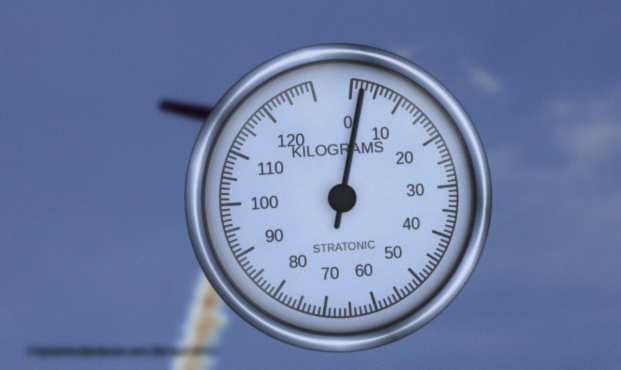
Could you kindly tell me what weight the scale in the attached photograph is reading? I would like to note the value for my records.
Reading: 2 kg
